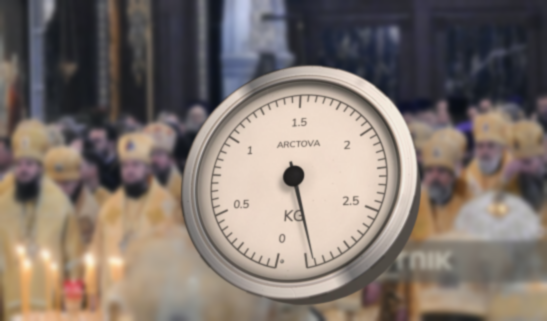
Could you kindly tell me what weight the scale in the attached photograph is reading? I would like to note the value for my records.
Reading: 2.95 kg
